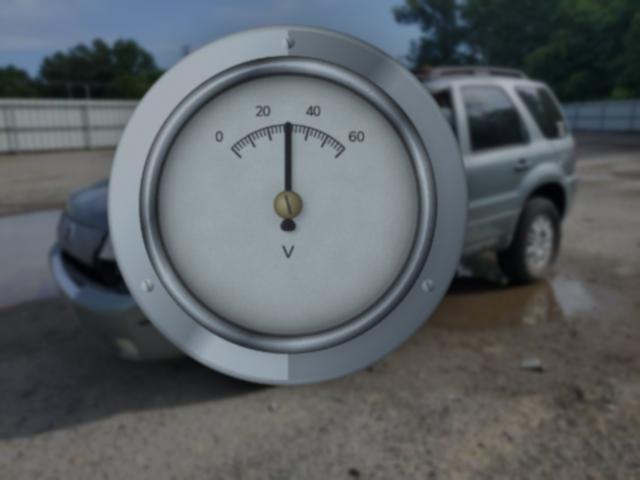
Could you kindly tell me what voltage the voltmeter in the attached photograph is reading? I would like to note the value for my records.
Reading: 30 V
